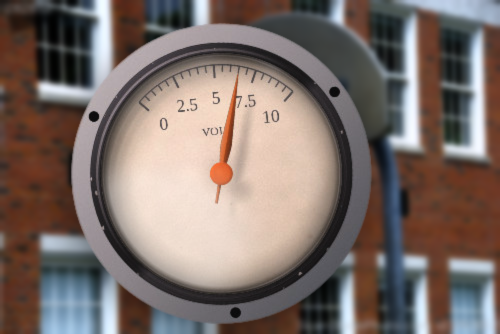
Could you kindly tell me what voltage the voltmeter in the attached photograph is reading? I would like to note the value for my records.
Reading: 6.5 V
